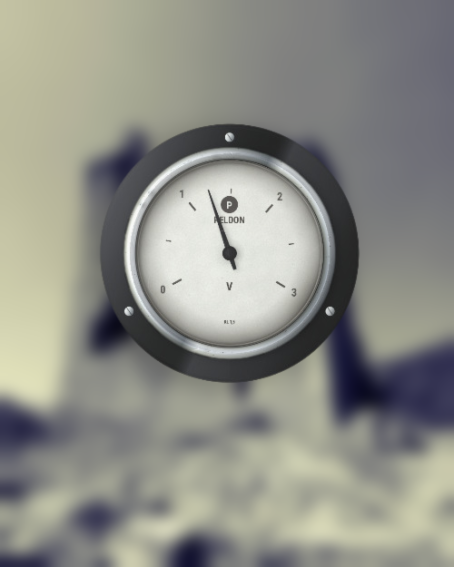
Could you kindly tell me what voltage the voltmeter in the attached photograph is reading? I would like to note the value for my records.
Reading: 1.25 V
